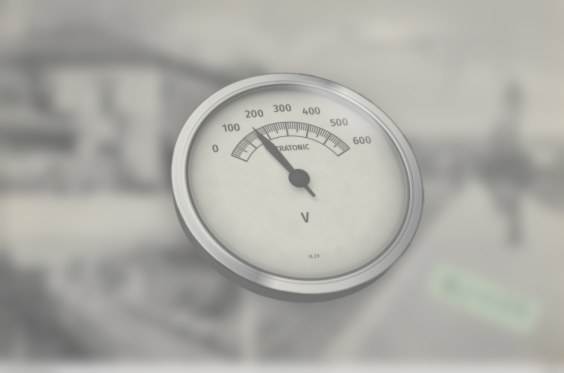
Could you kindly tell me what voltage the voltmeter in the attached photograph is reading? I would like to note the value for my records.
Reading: 150 V
